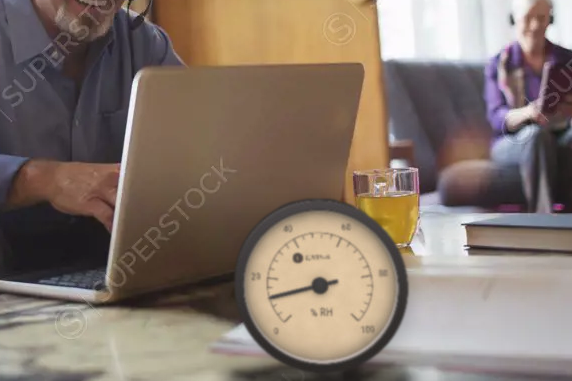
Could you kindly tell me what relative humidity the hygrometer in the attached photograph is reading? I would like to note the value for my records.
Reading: 12 %
